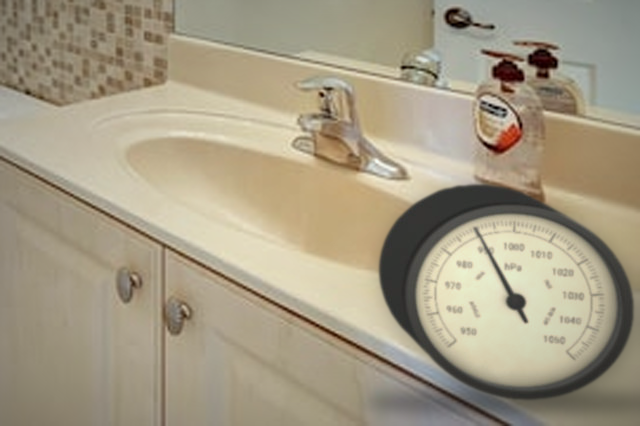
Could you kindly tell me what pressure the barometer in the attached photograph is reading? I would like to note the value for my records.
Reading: 990 hPa
